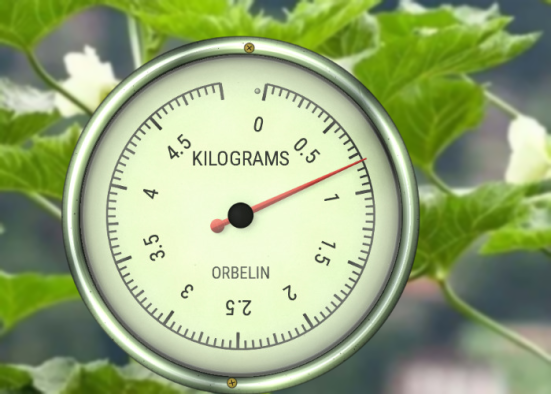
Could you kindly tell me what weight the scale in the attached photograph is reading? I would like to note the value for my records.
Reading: 0.8 kg
